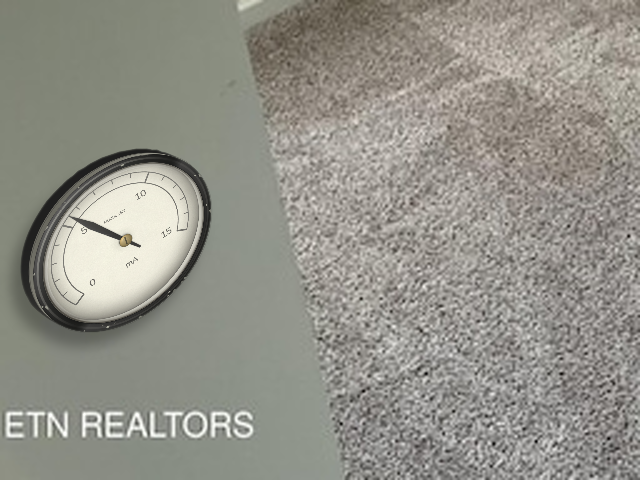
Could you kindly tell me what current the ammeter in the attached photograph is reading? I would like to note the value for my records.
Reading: 5.5 mA
